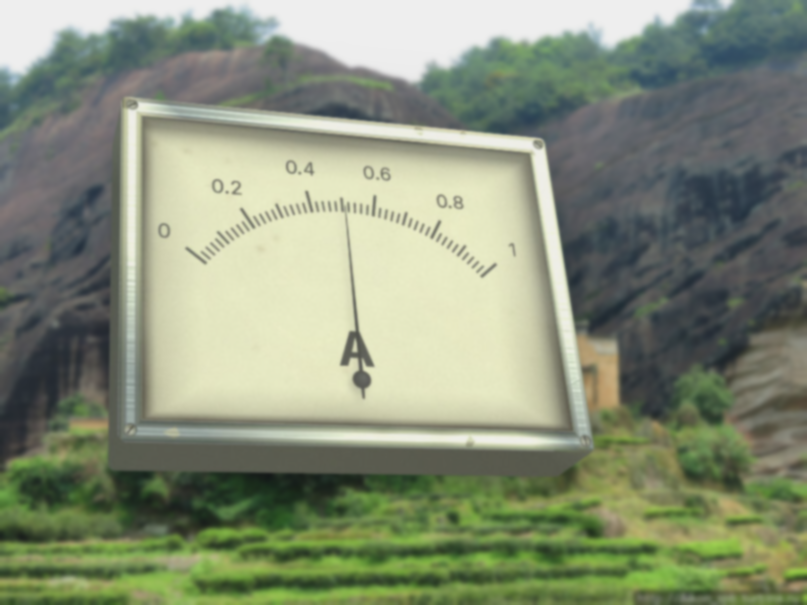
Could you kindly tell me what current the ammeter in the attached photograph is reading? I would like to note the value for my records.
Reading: 0.5 A
